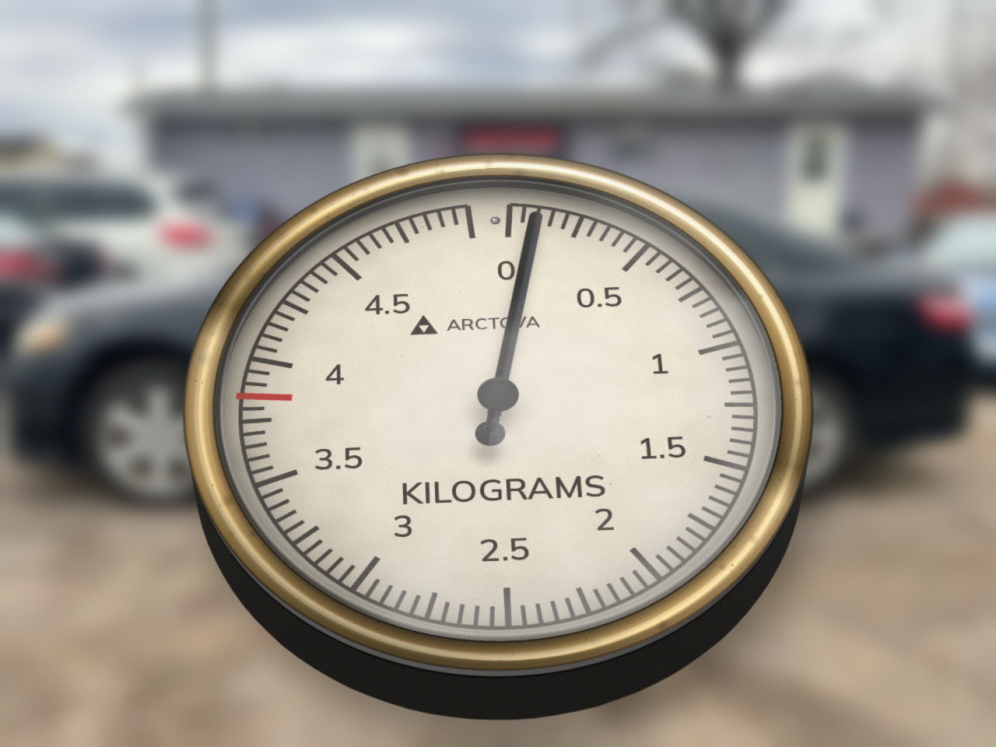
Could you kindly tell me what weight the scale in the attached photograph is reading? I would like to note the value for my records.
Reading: 0.1 kg
